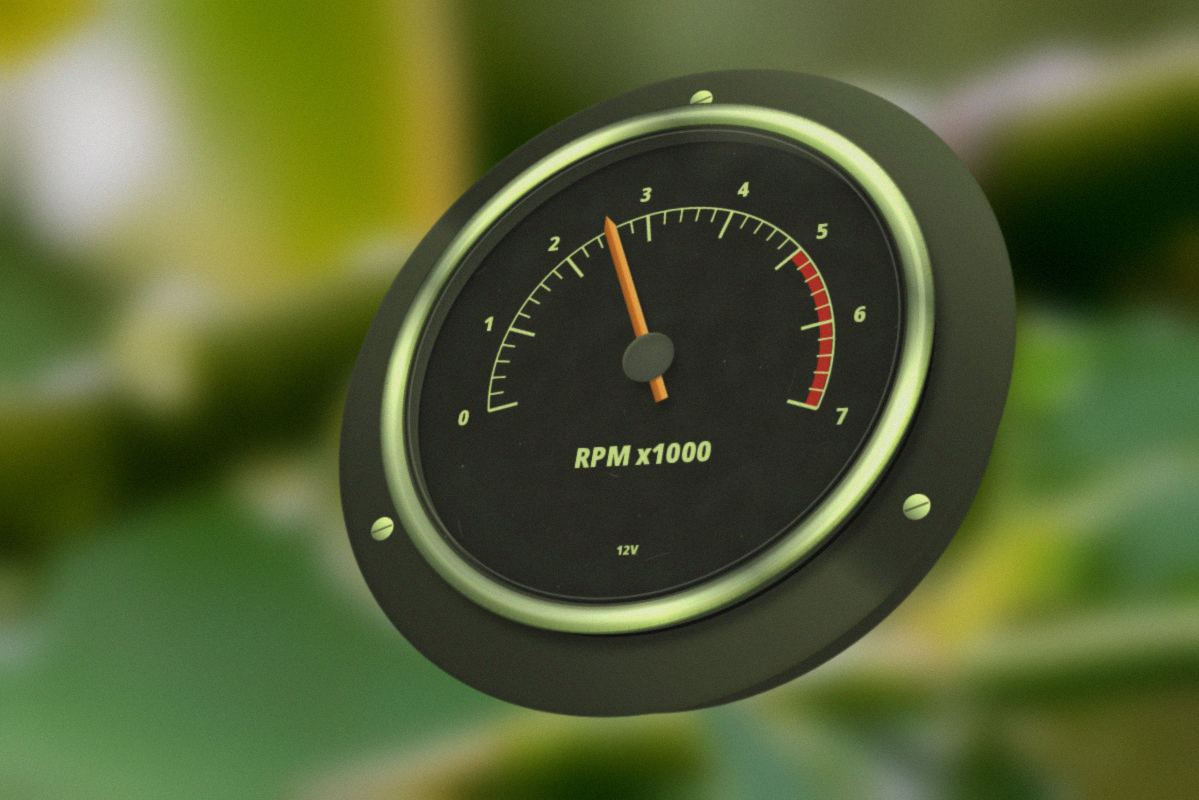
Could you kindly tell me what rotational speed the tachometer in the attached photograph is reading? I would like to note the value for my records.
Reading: 2600 rpm
